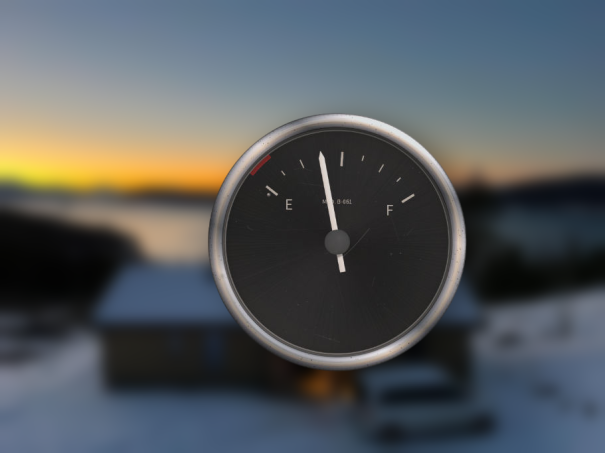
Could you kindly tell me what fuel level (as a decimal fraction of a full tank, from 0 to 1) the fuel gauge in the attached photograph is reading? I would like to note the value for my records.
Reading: 0.375
